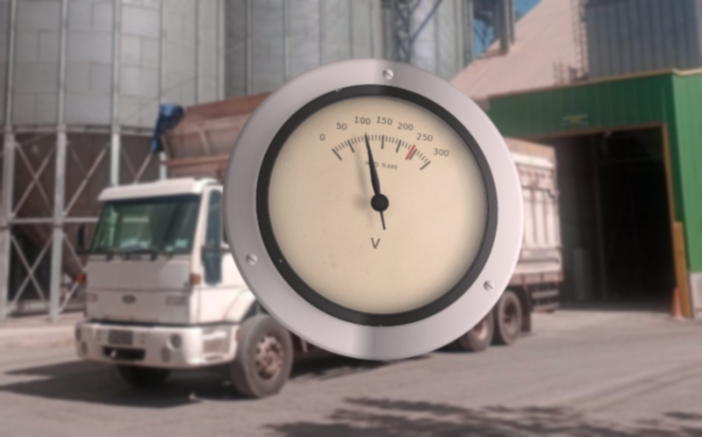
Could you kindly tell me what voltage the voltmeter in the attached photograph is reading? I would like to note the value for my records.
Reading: 100 V
